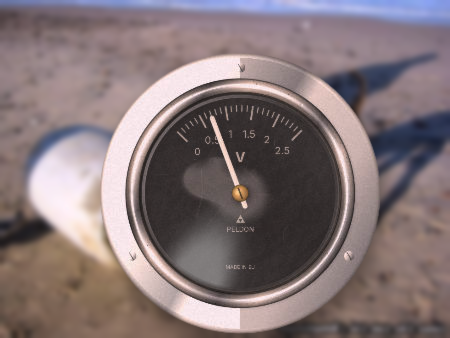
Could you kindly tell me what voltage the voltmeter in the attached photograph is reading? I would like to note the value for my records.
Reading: 0.7 V
